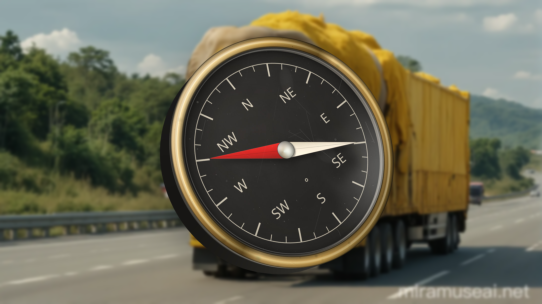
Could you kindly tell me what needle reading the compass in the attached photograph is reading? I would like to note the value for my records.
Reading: 300 °
